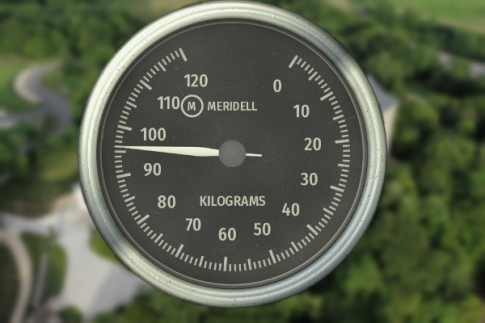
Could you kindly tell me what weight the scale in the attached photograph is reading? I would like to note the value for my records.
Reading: 96 kg
